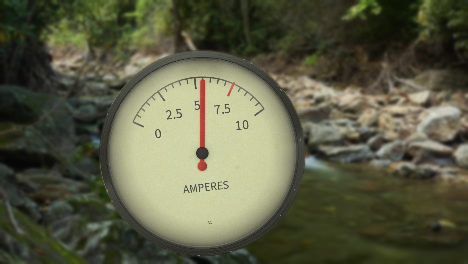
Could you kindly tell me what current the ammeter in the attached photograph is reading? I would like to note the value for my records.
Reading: 5.5 A
